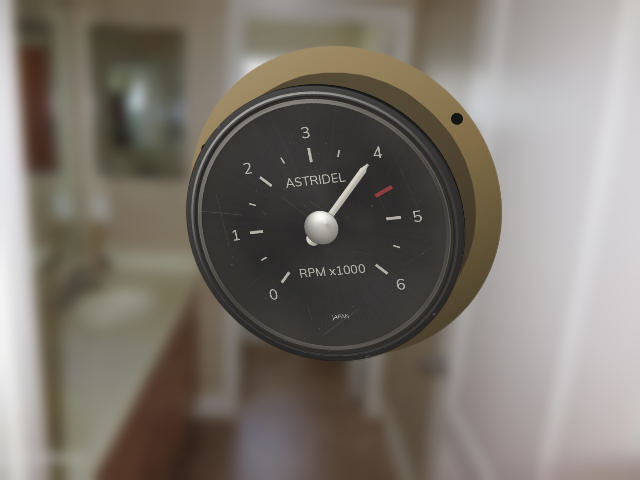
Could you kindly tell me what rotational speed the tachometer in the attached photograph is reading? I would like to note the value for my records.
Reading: 4000 rpm
